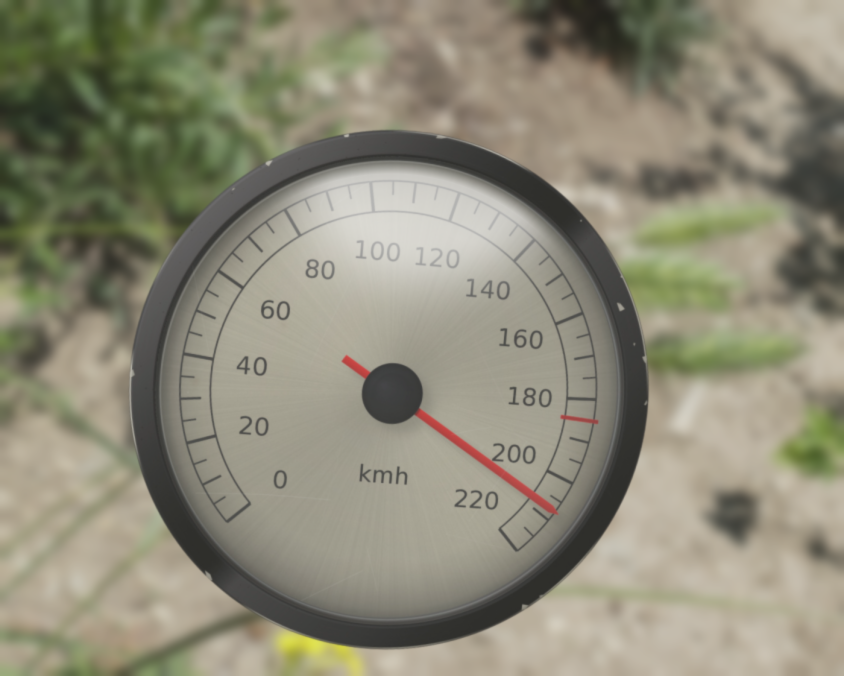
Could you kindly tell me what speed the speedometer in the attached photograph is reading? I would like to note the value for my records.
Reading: 207.5 km/h
